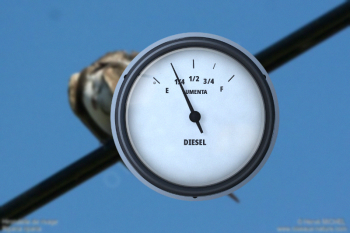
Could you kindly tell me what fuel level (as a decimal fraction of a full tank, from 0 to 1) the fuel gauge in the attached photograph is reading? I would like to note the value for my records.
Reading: 0.25
